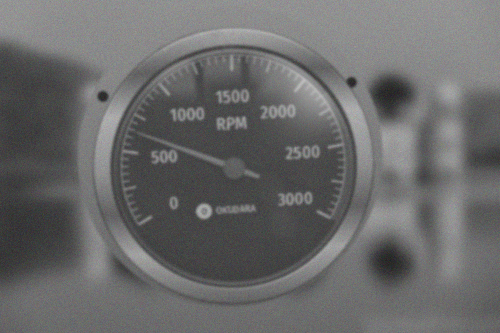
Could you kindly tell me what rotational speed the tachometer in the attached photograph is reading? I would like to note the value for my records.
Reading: 650 rpm
